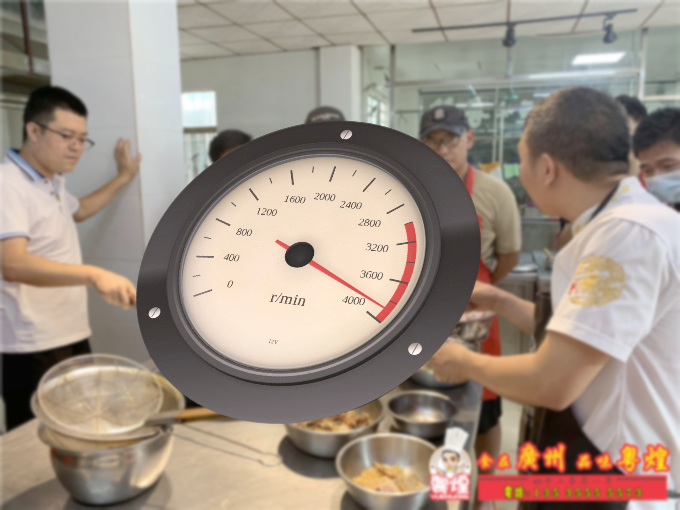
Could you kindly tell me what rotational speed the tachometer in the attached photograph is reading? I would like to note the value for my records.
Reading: 3900 rpm
